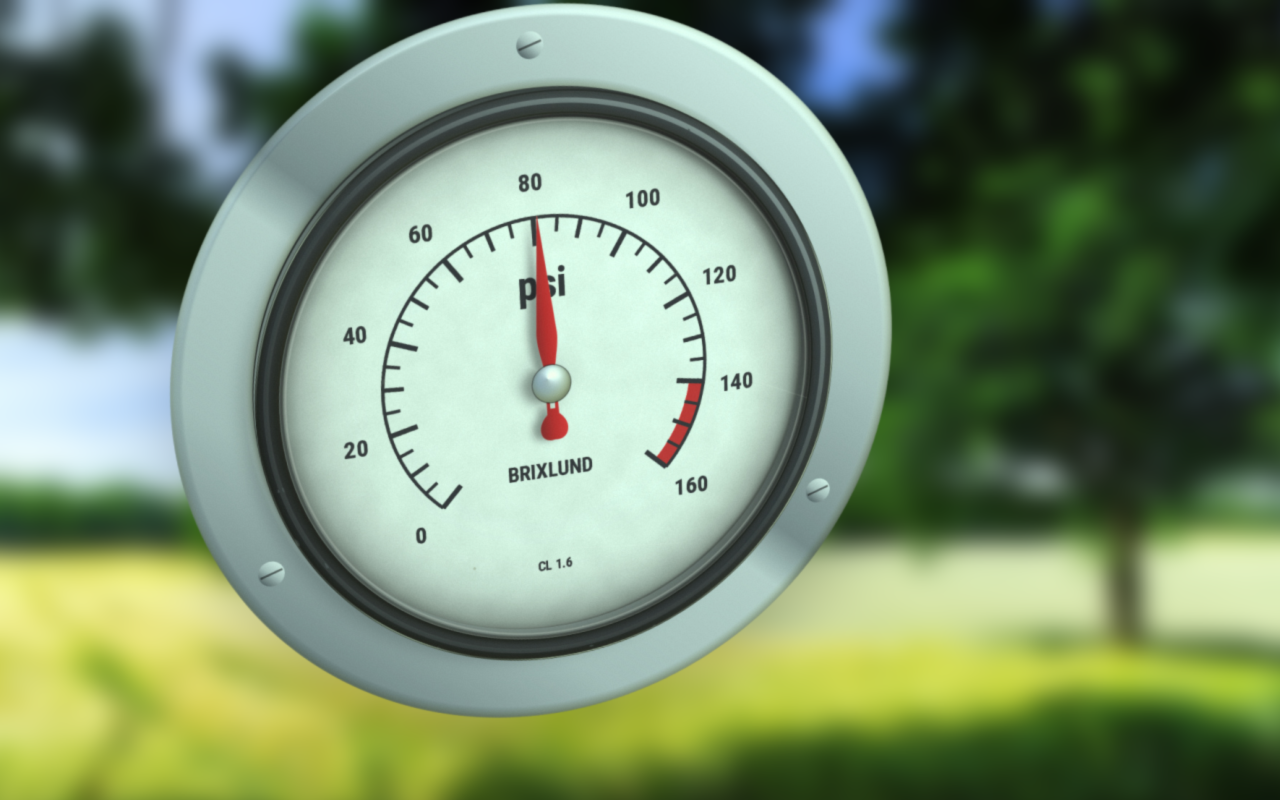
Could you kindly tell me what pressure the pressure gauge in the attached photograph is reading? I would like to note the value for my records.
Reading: 80 psi
